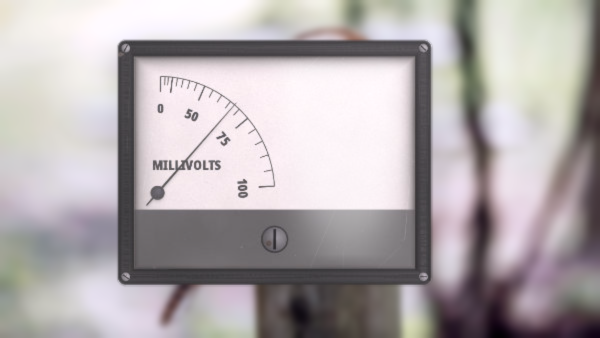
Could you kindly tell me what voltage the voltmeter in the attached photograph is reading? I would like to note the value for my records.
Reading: 67.5 mV
